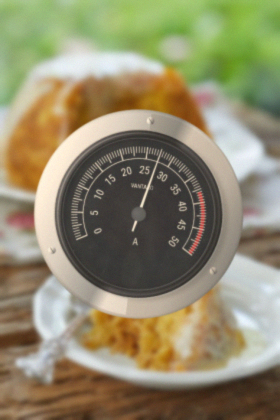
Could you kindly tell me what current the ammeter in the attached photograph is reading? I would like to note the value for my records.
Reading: 27.5 A
